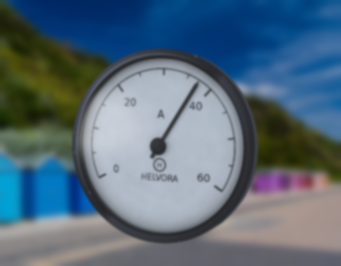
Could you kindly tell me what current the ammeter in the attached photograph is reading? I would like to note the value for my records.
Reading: 37.5 A
